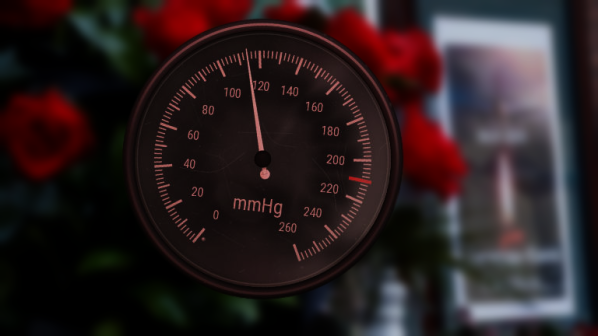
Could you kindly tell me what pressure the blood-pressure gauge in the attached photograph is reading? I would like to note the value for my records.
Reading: 114 mmHg
